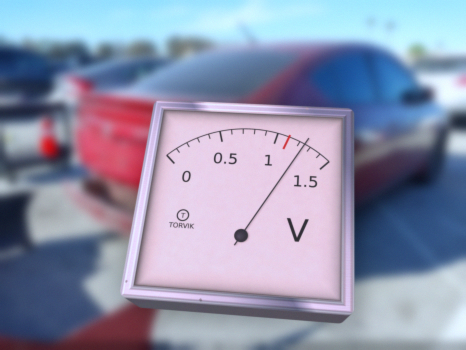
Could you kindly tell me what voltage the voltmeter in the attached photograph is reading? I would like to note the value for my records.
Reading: 1.25 V
